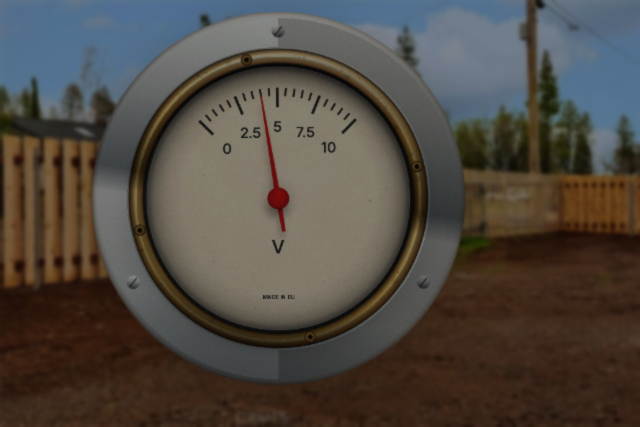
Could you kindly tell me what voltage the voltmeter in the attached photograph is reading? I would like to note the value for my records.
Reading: 4 V
